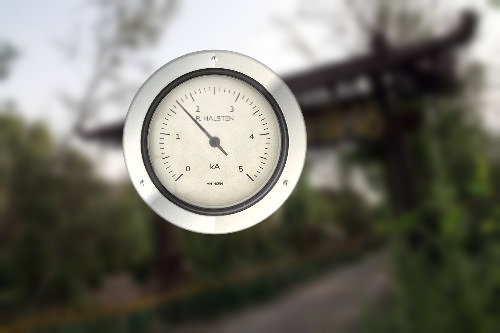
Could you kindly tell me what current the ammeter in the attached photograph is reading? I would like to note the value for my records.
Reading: 1.7 kA
